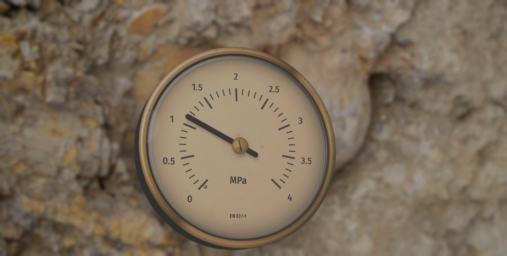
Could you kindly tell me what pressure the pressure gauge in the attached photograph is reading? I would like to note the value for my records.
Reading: 1.1 MPa
